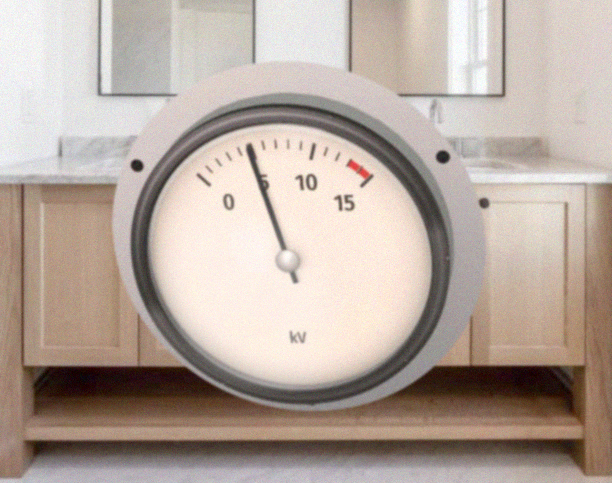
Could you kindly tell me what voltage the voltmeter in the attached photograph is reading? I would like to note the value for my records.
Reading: 5 kV
